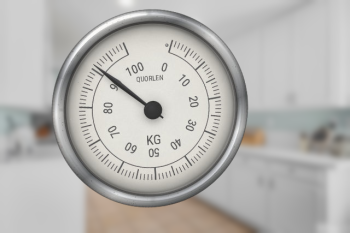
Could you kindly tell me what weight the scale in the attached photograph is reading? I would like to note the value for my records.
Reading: 91 kg
